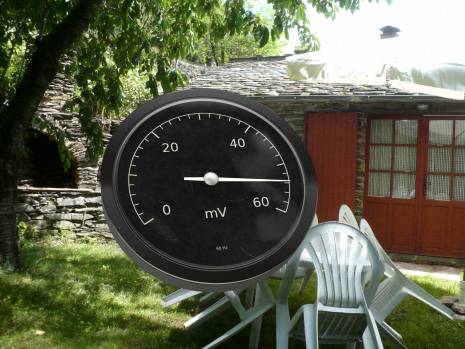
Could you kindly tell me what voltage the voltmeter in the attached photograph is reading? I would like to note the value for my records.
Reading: 54 mV
